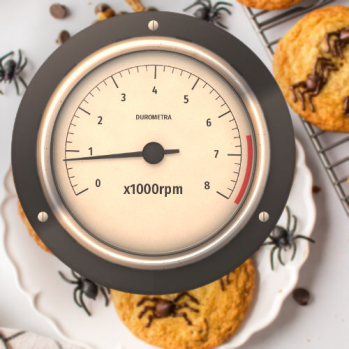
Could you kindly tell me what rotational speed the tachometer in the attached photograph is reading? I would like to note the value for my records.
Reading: 800 rpm
